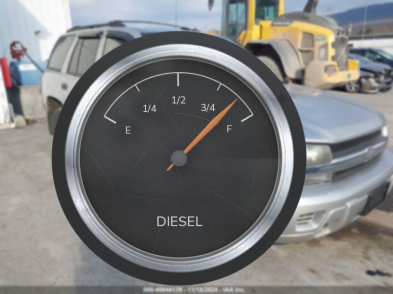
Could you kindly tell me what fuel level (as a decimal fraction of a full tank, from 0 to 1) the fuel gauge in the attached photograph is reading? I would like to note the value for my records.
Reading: 0.875
